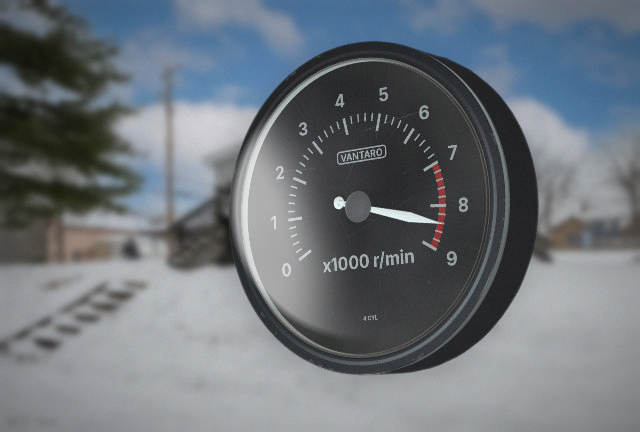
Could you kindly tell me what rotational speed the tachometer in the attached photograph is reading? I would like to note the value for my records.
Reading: 8400 rpm
